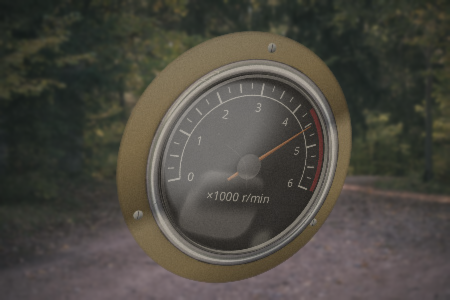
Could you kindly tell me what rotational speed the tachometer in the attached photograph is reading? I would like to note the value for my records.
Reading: 4500 rpm
